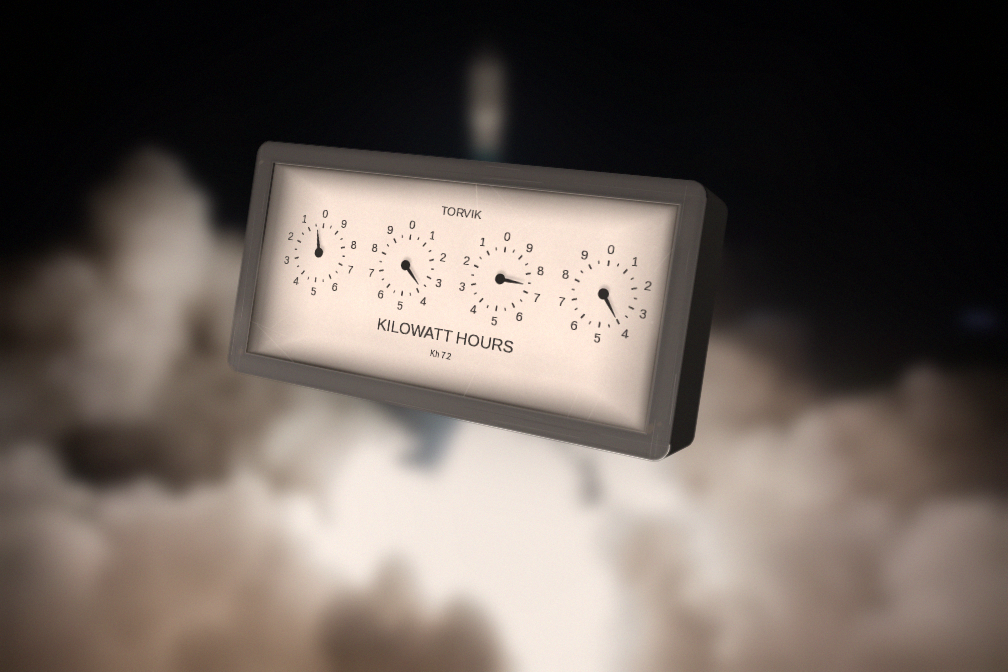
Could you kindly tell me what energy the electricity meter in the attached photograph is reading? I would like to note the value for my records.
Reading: 374 kWh
